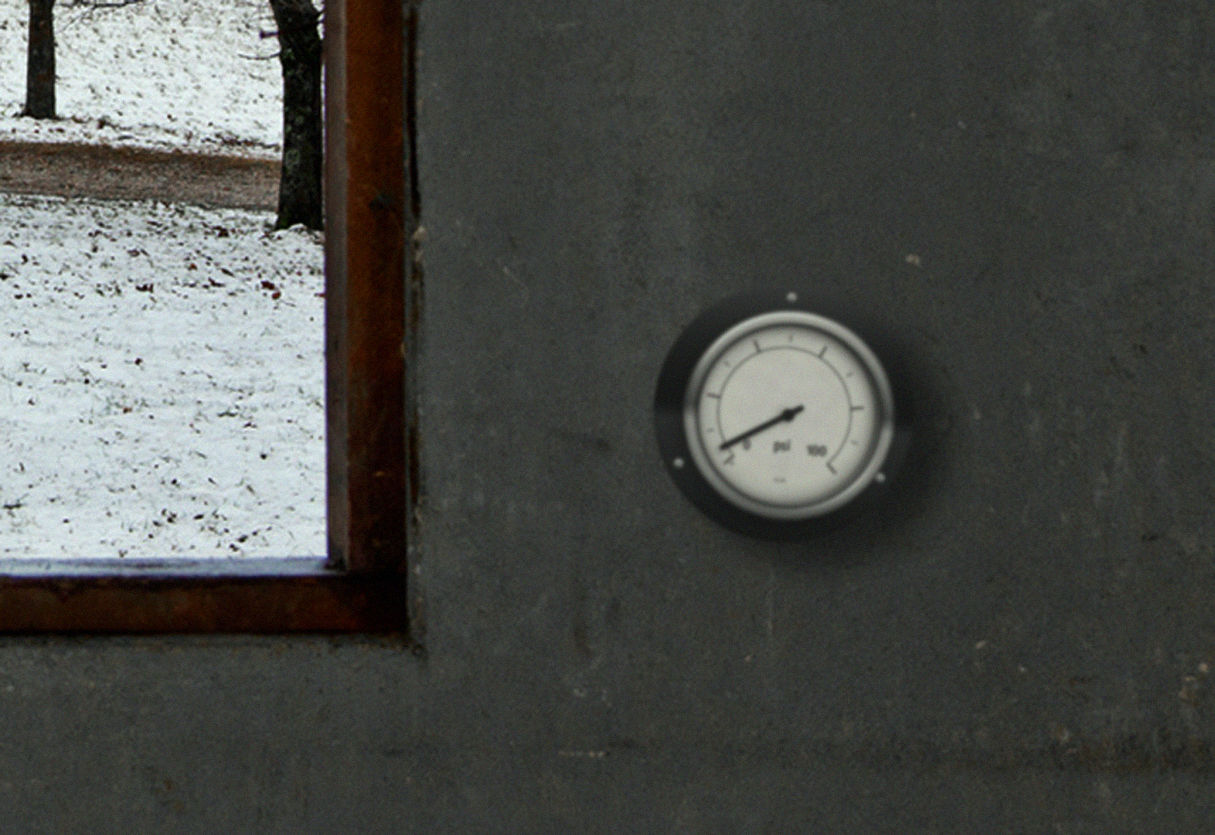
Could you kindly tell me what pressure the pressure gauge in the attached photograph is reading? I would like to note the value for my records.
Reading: 5 psi
